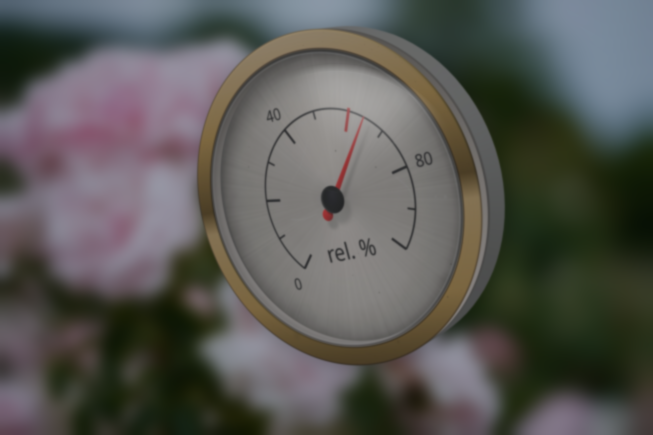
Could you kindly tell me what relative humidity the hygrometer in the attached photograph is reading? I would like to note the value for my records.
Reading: 65 %
